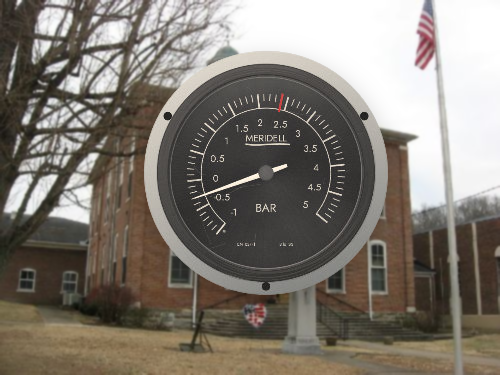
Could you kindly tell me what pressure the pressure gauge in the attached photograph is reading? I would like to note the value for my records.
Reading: -0.3 bar
